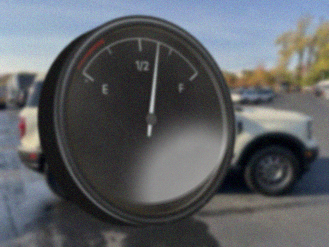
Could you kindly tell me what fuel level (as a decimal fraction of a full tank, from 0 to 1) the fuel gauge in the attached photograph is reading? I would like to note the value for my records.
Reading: 0.625
